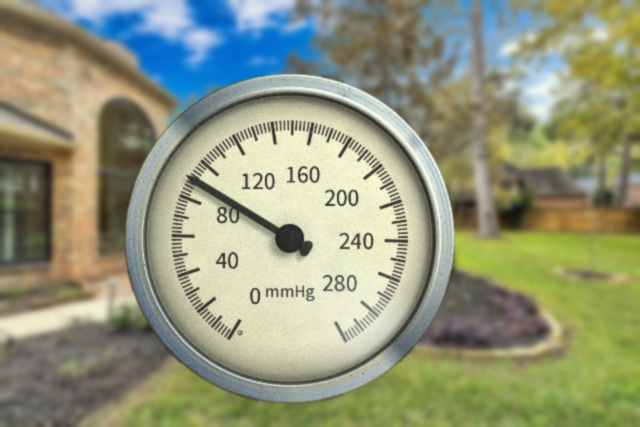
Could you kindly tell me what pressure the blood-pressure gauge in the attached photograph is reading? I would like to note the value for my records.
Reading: 90 mmHg
